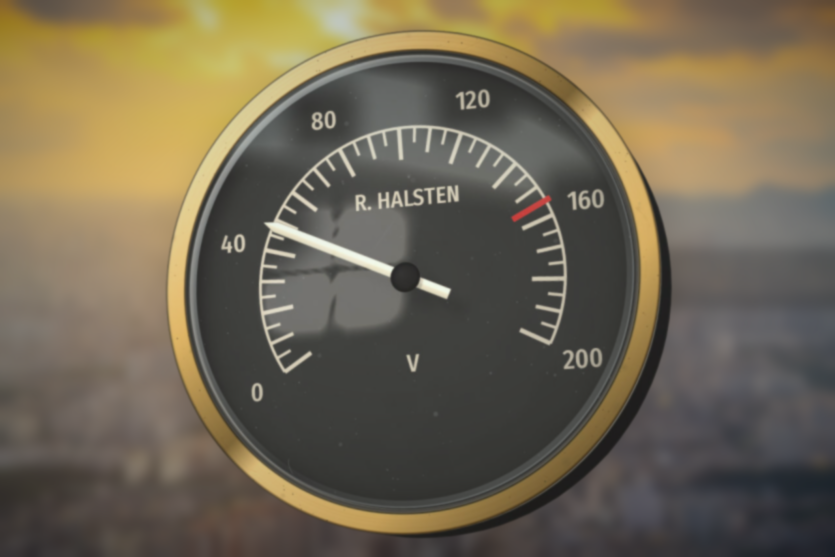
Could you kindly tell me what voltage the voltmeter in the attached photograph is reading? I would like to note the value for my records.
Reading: 47.5 V
